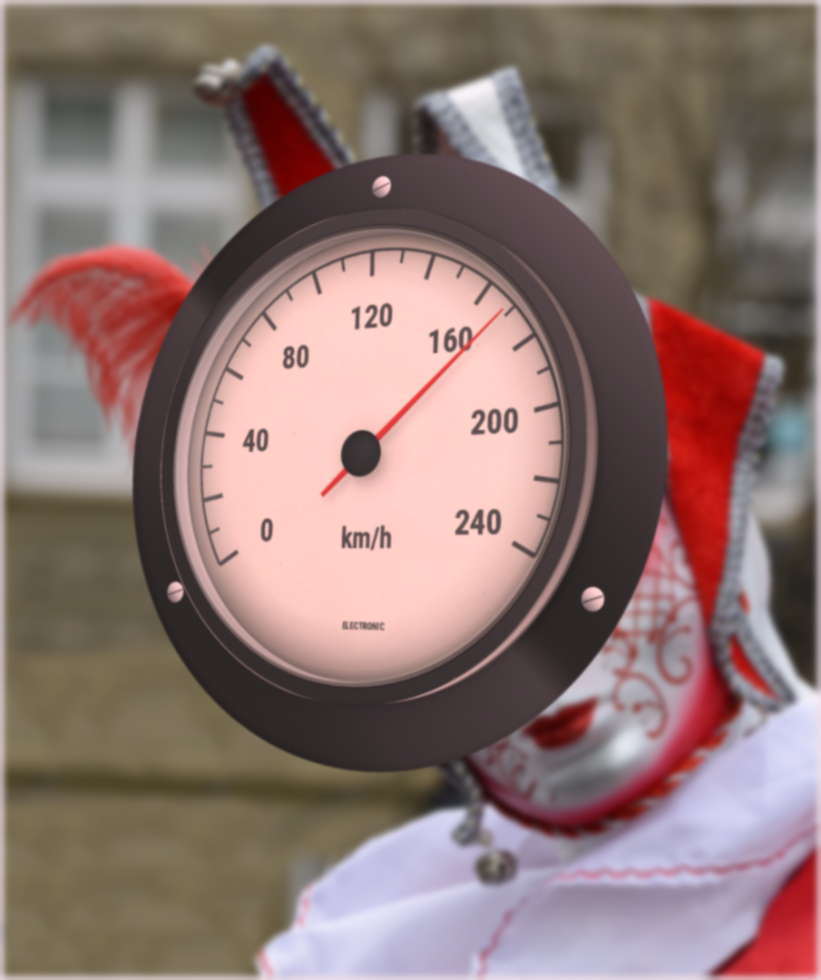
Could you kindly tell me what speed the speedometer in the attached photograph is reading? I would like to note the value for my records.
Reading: 170 km/h
